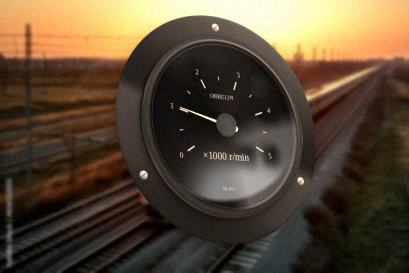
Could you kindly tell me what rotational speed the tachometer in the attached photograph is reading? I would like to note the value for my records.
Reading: 1000 rpm
